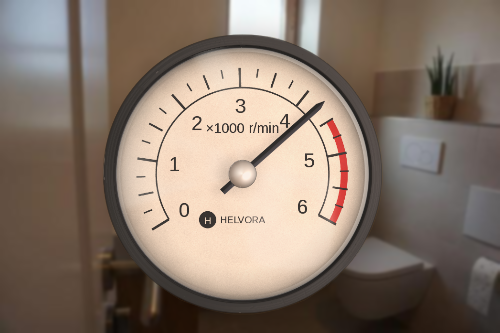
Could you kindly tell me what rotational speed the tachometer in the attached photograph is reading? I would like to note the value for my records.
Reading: 4250 rpm
